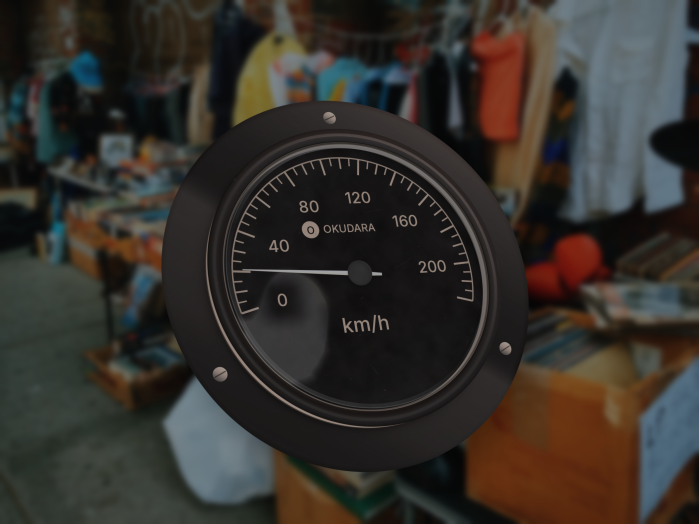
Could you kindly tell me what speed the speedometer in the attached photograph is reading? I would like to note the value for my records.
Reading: 20 km/h
